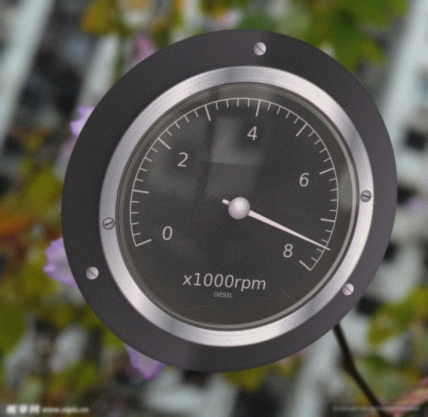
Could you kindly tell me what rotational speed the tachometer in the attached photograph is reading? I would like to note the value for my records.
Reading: 7500 rpm
